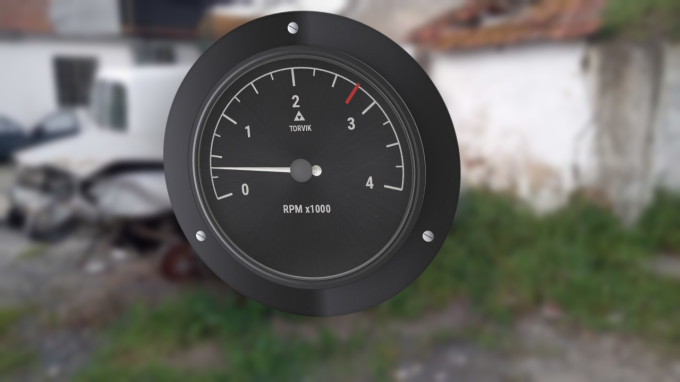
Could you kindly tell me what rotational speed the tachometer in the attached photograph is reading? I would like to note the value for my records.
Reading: 375 rpm
